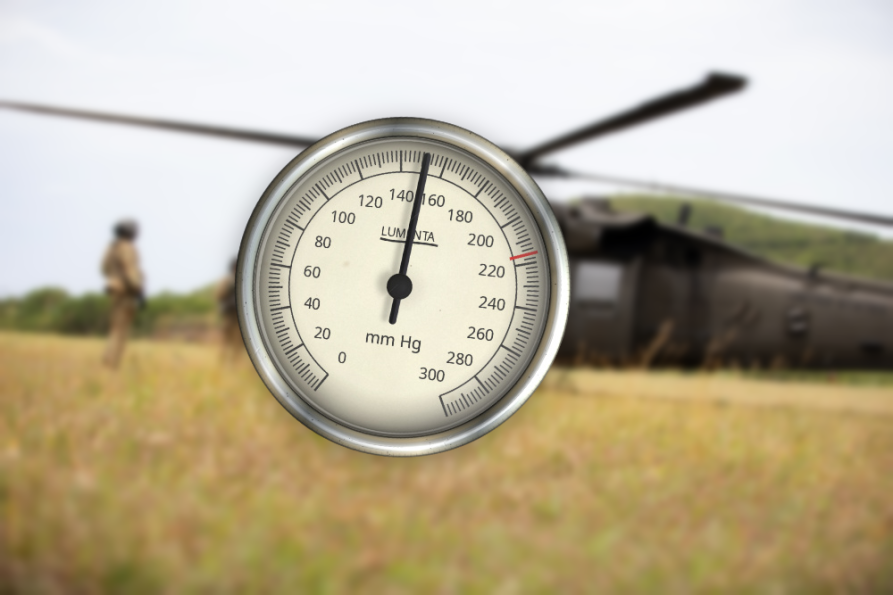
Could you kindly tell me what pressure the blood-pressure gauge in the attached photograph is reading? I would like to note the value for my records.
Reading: 152 mmHg
